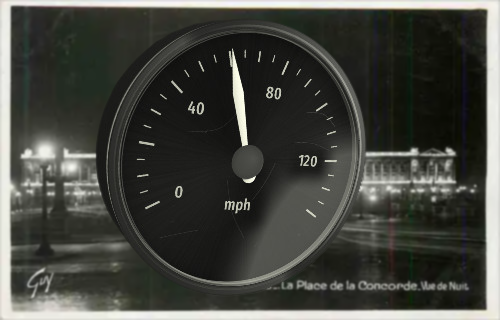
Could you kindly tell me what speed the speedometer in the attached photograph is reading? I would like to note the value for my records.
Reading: 60 mph
